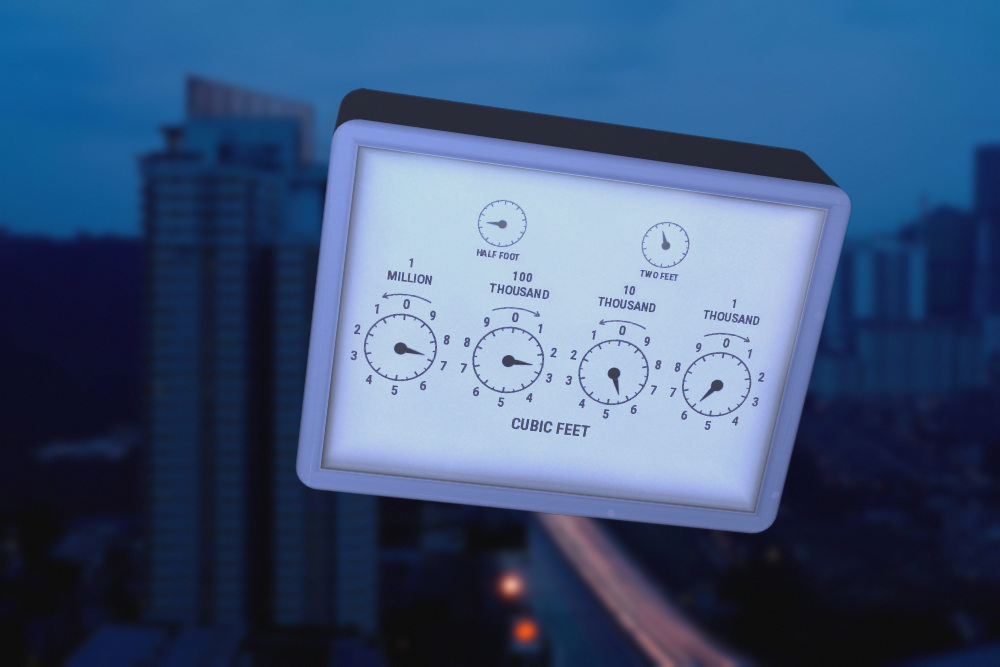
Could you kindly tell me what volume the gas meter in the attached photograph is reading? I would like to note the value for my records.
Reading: 725600 ft³
